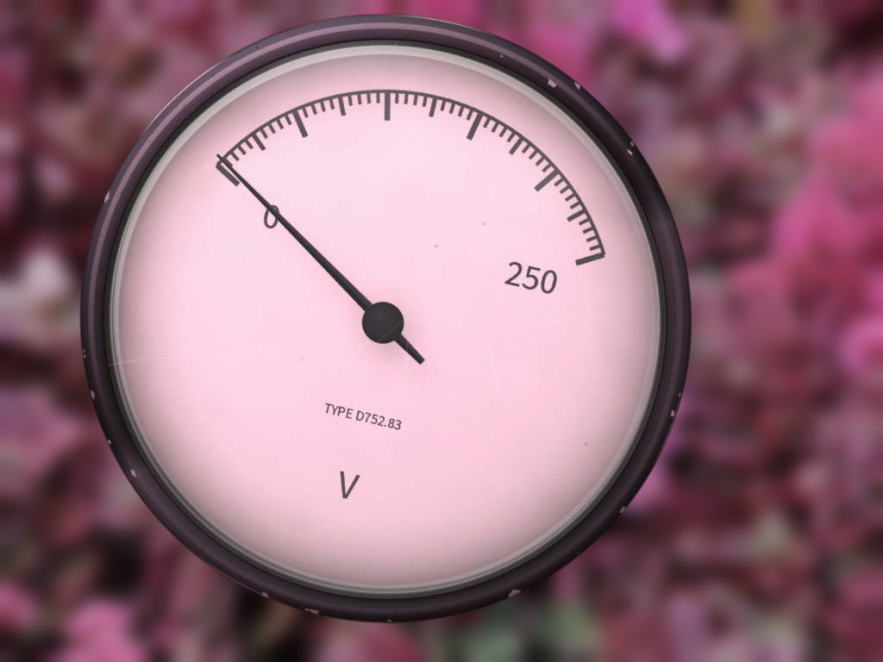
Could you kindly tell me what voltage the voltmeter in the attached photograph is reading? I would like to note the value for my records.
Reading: 5 V
